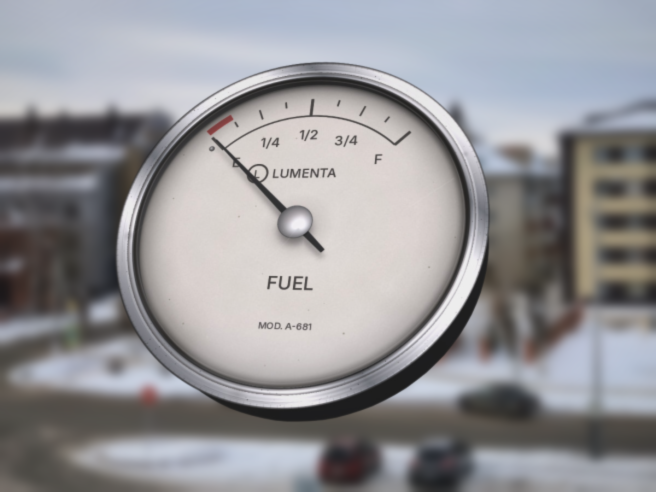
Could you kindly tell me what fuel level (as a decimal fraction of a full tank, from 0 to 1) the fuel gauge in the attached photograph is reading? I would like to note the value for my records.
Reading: 0
